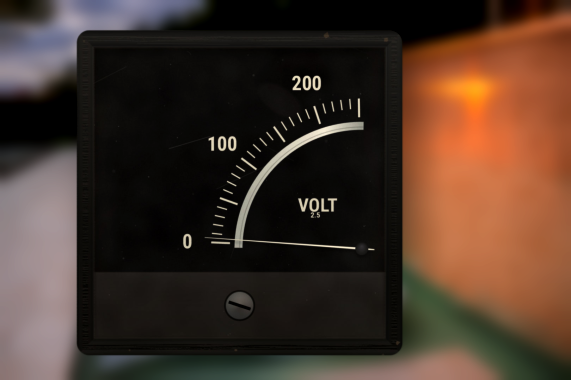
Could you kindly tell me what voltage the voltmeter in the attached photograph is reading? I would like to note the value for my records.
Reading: 5 V
